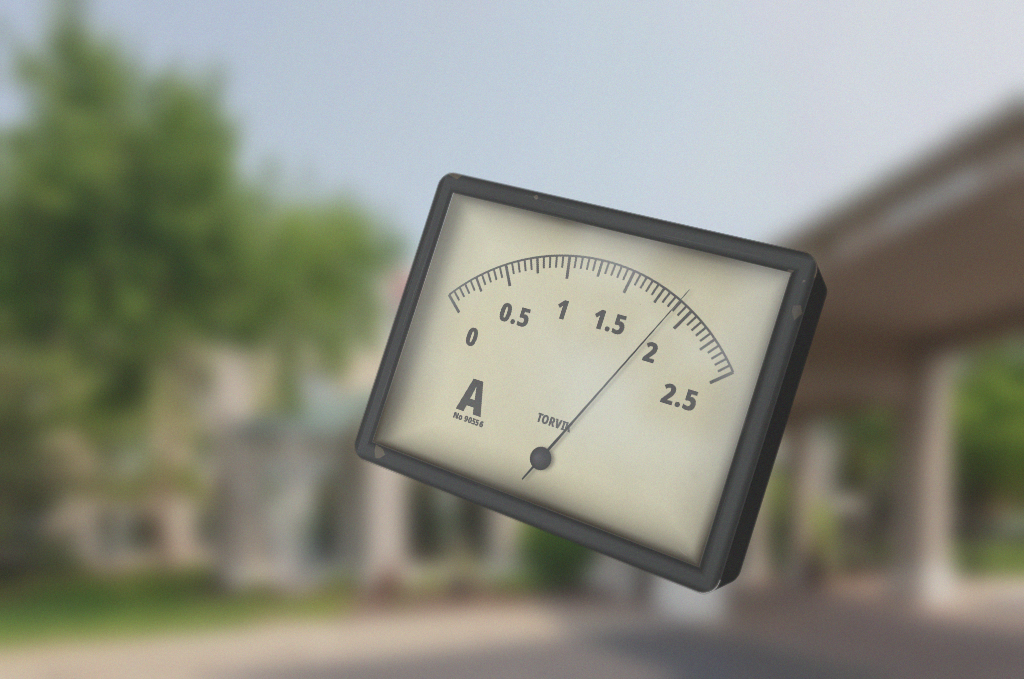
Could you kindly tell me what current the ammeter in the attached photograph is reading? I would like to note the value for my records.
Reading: 1.9 A
